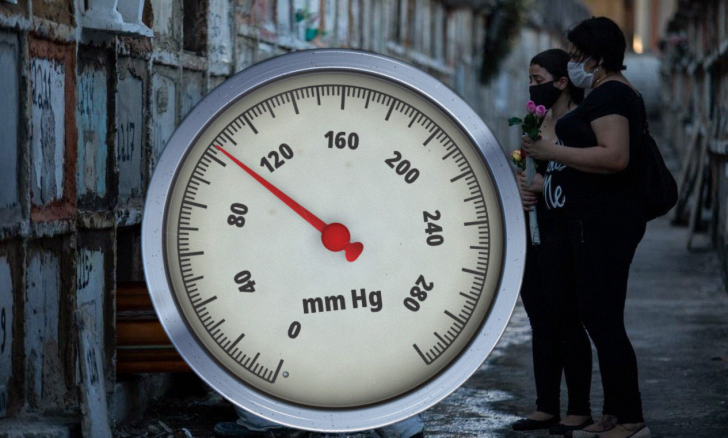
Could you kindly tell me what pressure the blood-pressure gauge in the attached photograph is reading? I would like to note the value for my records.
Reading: 104 mmHg
